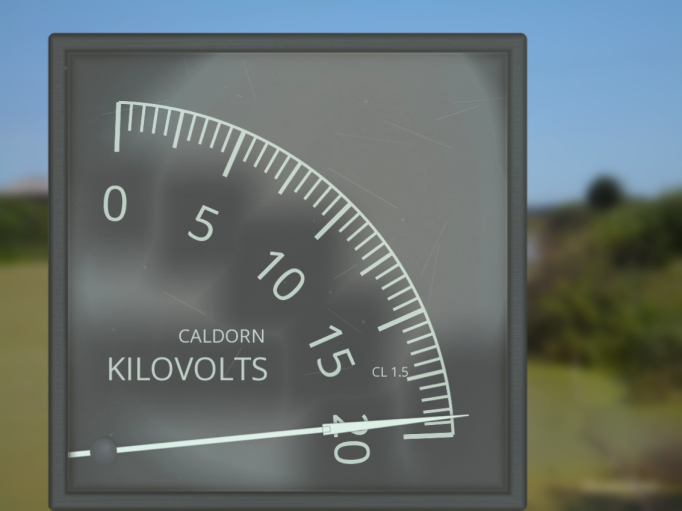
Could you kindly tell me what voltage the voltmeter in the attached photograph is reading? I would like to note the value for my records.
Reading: 19.25 kV
